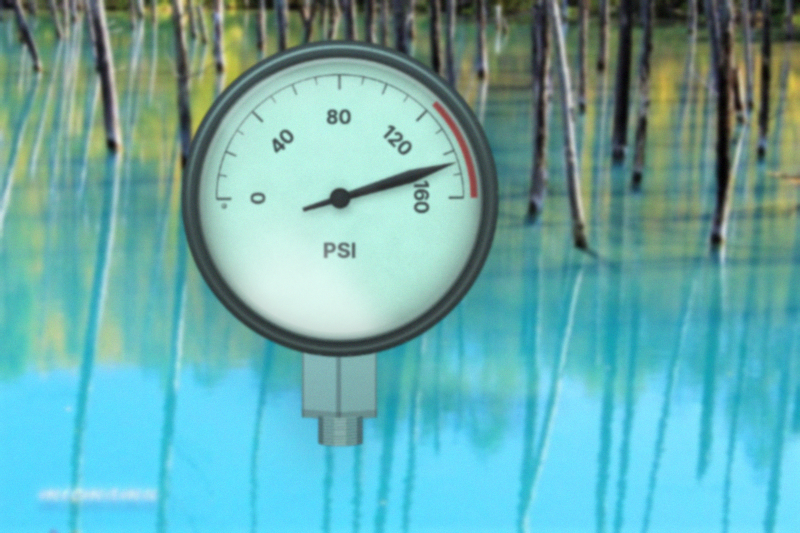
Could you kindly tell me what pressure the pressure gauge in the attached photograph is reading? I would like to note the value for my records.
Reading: 145 psi
